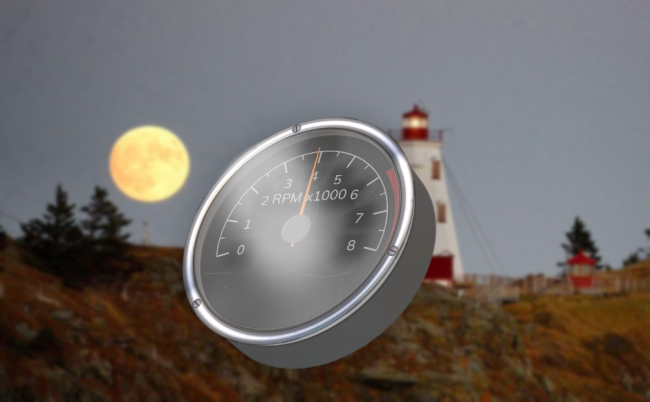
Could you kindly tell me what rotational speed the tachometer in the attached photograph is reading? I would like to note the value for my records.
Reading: 4000 rpm
